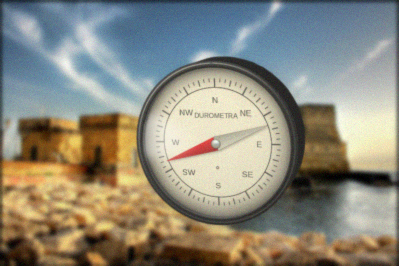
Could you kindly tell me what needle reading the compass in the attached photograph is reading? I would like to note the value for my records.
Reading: 250 °
